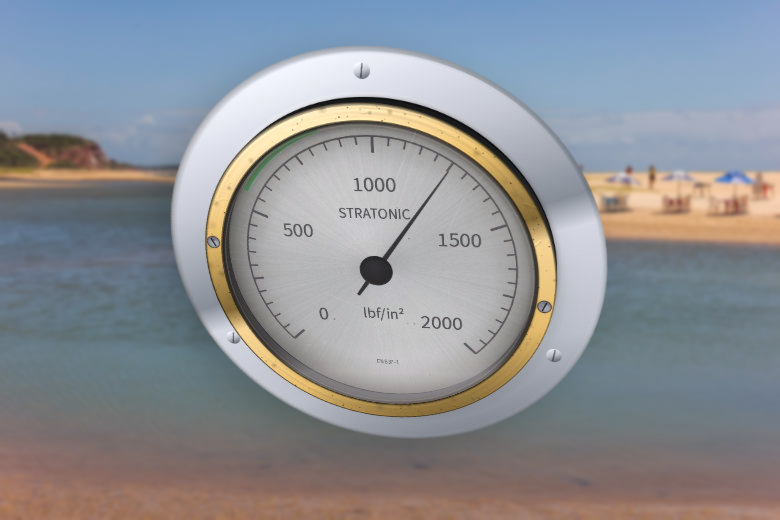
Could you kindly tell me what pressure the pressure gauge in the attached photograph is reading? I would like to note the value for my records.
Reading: 1250 psi
